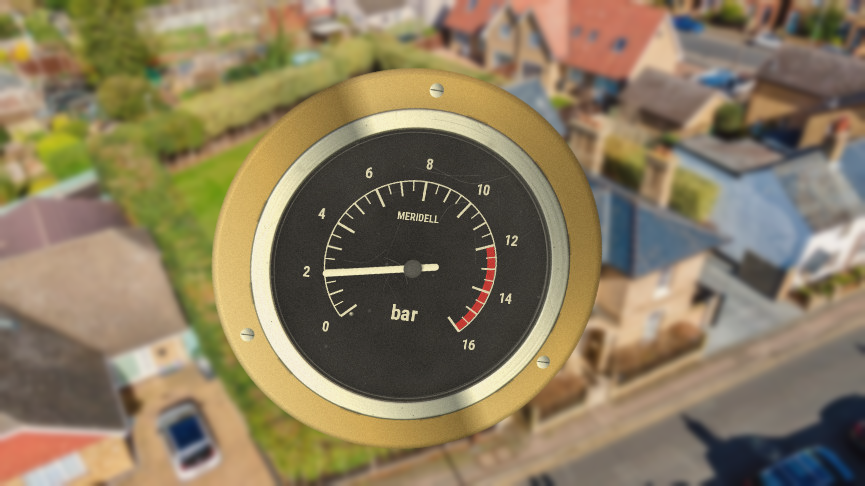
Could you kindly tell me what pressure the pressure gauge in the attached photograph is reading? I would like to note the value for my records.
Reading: 2 bar
